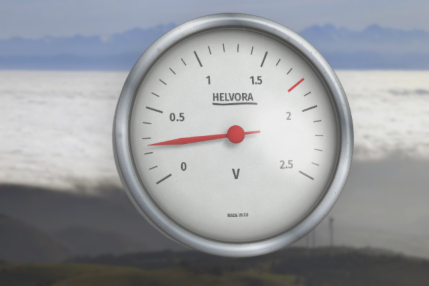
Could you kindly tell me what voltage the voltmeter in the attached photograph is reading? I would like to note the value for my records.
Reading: 0.25 V
